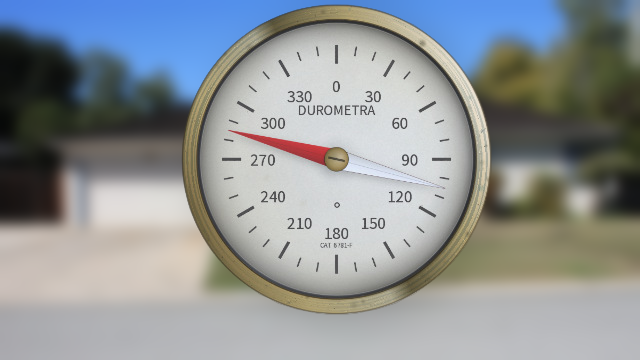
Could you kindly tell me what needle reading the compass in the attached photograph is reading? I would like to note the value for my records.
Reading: 285 °
